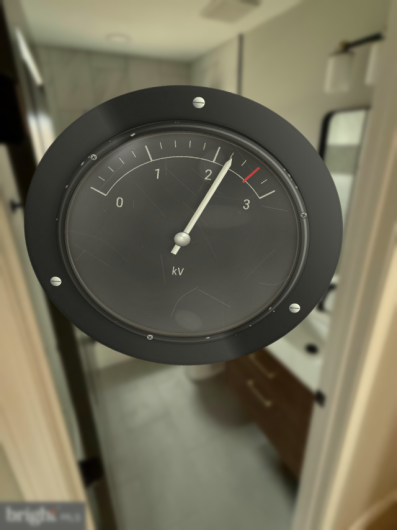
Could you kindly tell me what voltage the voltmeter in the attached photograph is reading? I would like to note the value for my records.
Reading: 2.2 kV
